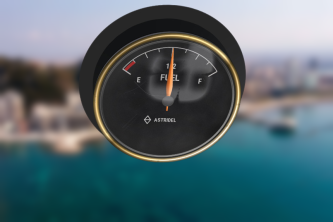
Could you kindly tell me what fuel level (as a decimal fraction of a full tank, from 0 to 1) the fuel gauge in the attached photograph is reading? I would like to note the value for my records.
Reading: 0.5
